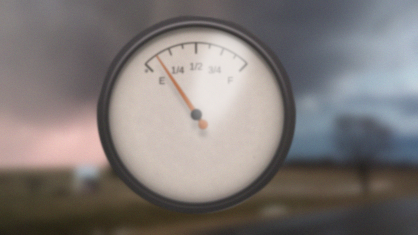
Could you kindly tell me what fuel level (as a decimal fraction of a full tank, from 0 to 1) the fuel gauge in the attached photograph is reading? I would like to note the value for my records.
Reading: 0.125
